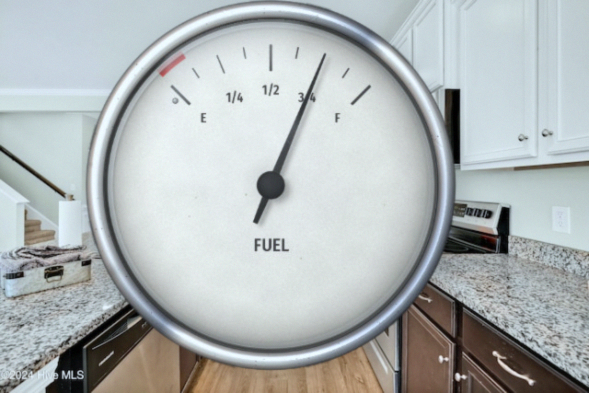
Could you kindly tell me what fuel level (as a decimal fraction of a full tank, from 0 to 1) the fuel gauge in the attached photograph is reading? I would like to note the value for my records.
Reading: 0.75
